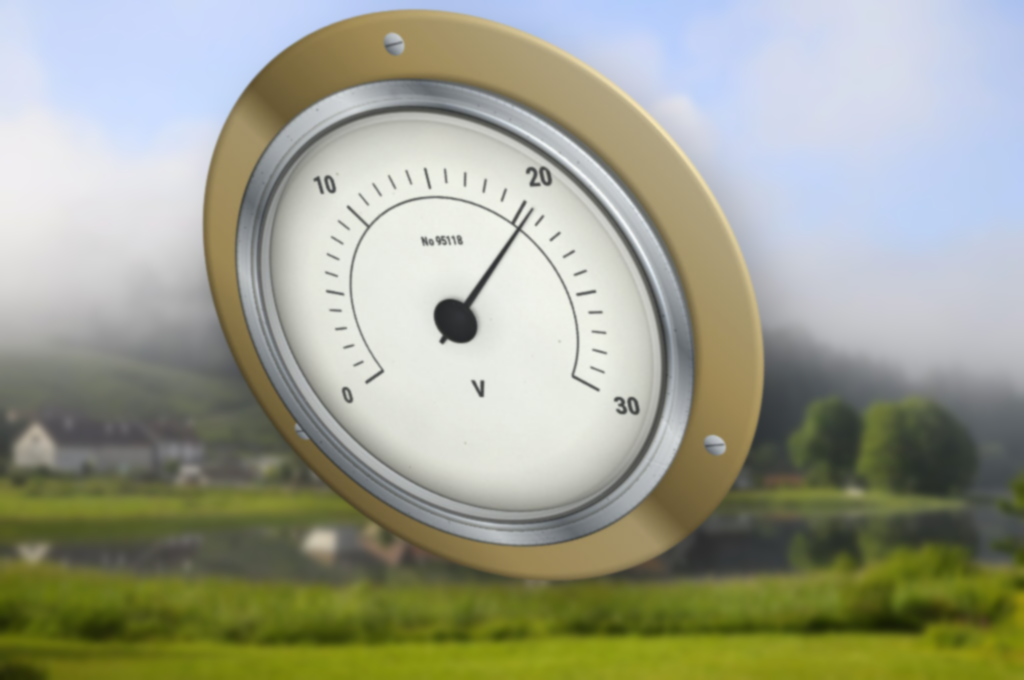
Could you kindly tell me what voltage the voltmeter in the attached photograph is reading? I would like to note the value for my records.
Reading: 20.5 V
